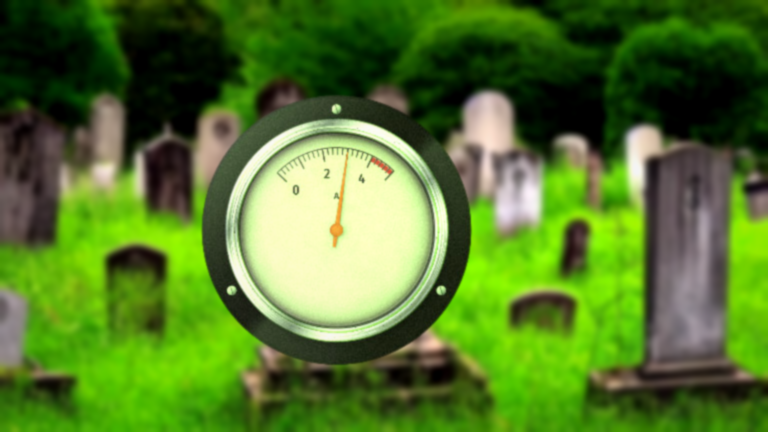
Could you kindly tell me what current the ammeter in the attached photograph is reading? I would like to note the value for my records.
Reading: 3 A
